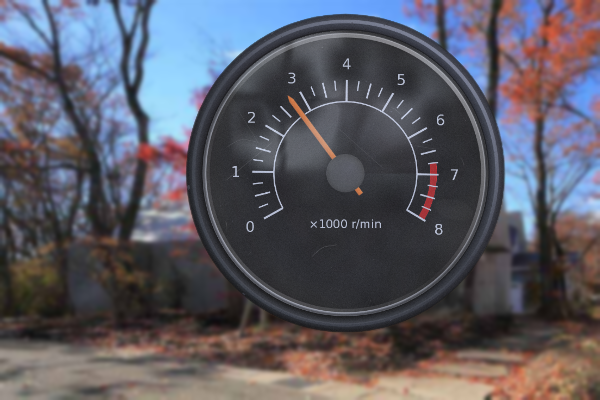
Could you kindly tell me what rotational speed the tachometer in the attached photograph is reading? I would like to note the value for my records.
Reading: 2750 rpm
